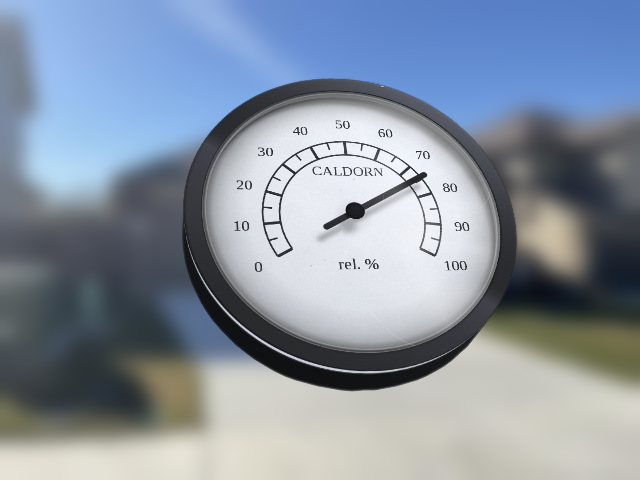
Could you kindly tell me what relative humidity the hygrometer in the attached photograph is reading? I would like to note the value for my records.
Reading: 75 %
